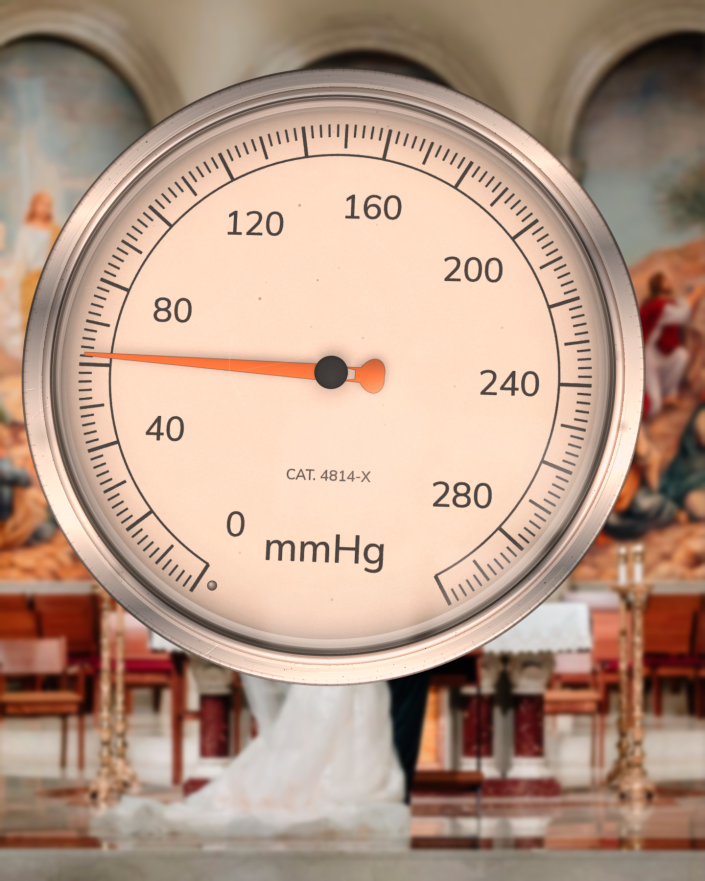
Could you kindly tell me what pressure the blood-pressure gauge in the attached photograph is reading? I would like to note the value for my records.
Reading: 62 mmHg
